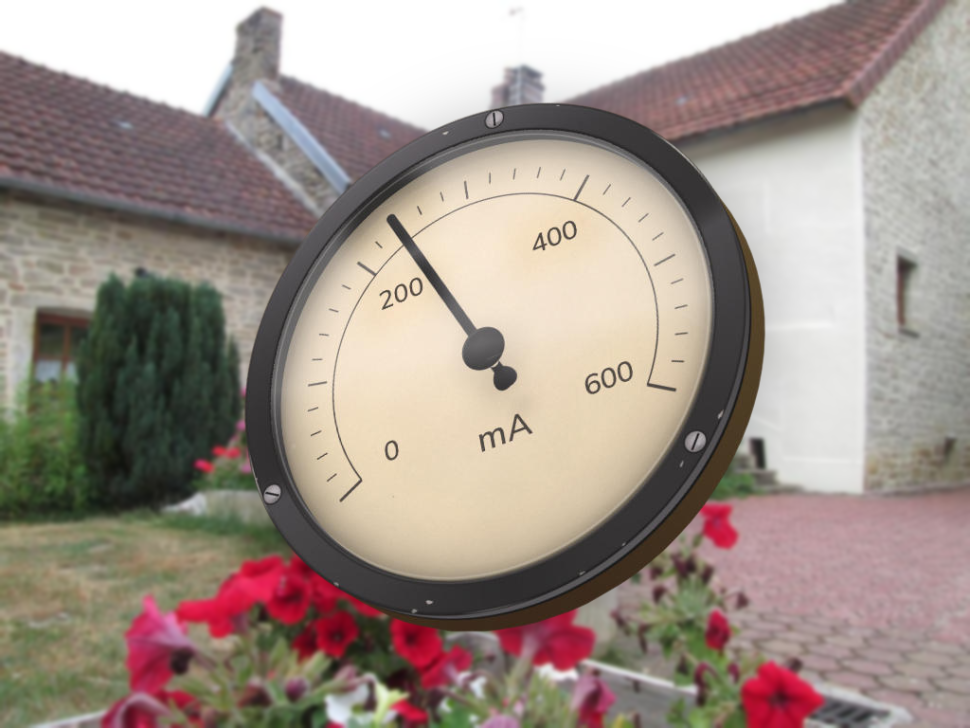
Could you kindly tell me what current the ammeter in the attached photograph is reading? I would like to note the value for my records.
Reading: 240 mA
